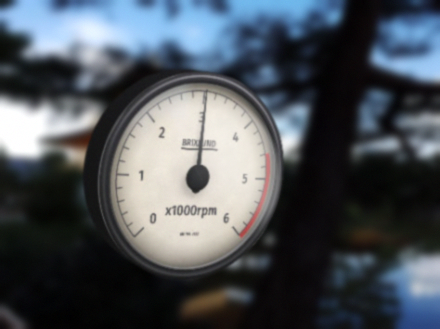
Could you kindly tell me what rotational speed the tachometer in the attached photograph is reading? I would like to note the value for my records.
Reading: 3000 rpm
